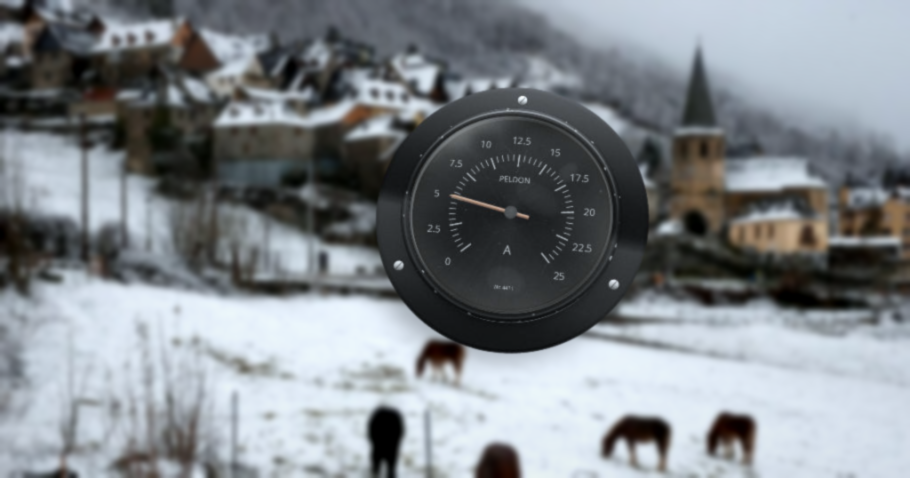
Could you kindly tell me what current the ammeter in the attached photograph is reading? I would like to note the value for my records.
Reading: 5 A
